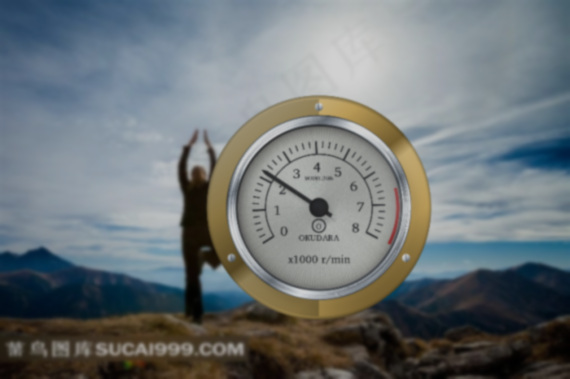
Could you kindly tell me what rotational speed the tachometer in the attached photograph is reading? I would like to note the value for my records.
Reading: 2200 rpm
